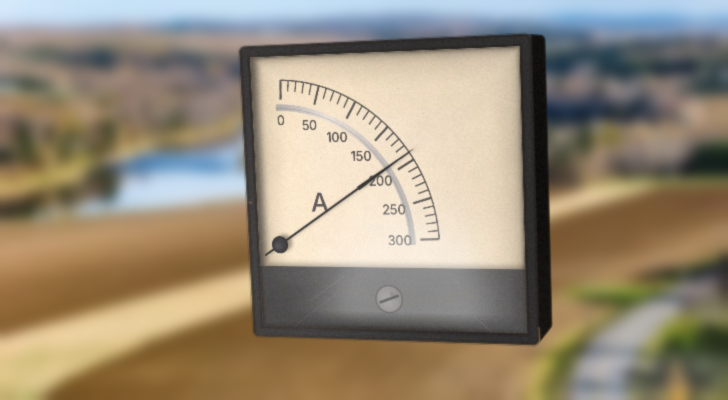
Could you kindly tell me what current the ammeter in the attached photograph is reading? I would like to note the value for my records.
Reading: 190 A
